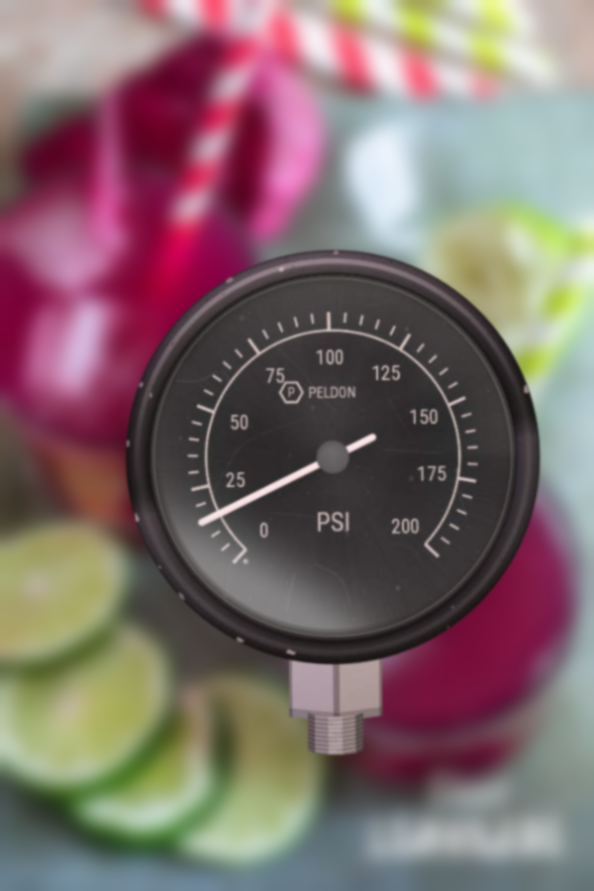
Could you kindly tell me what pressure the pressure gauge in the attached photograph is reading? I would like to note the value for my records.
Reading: 15 psi
